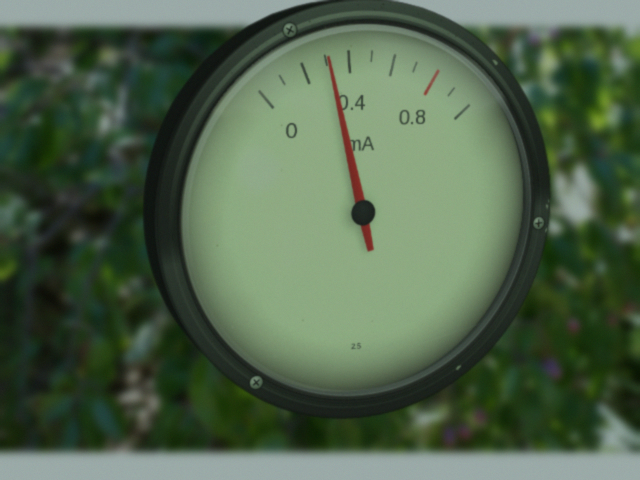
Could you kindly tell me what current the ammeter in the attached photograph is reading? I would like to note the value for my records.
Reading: 0.3 mA
